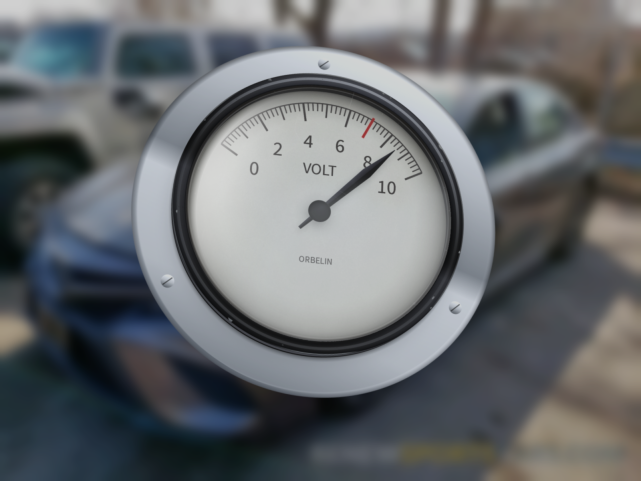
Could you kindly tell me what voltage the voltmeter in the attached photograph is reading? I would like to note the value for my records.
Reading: 8.6 V
